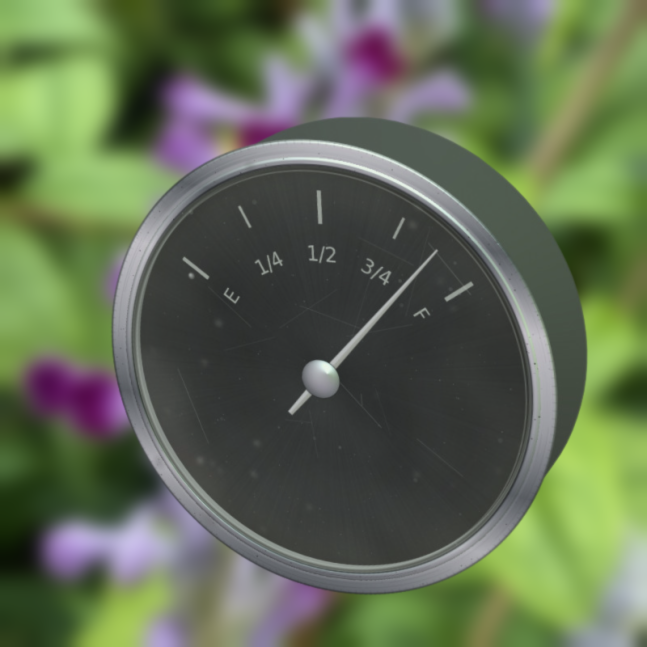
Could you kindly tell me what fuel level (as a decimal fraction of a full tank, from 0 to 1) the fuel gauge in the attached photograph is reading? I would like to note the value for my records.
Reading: 0.875
